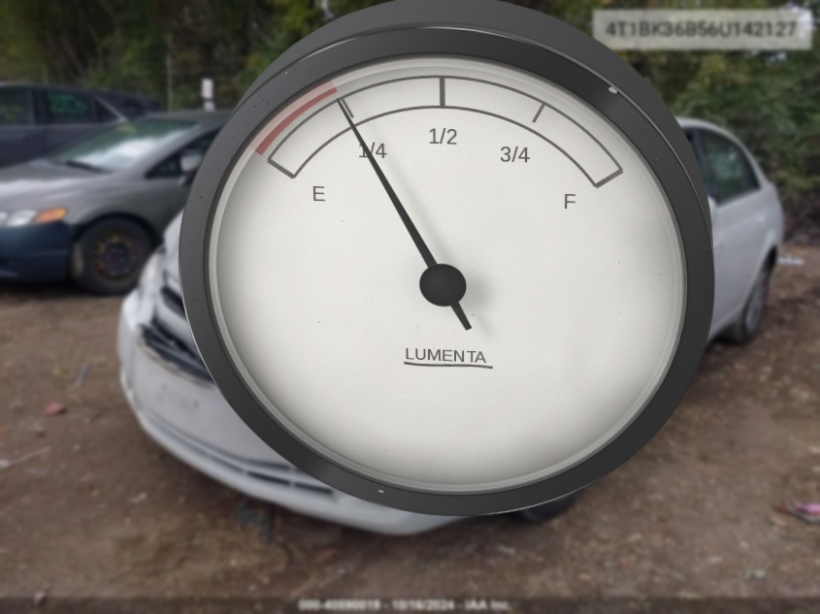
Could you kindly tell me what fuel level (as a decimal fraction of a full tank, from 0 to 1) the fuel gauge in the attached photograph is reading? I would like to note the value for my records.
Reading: 0.25
